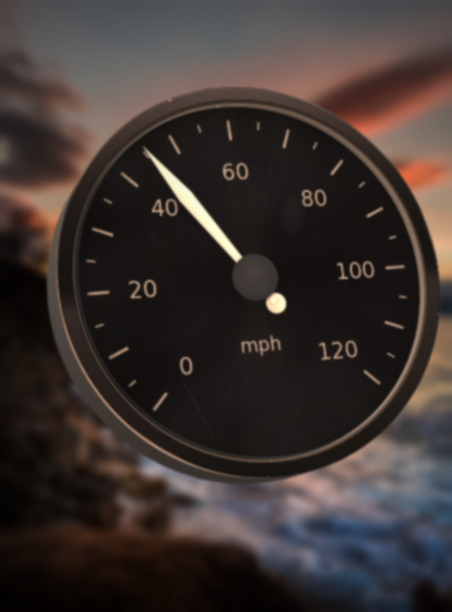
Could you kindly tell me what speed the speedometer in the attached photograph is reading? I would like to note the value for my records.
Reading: 45 mph
